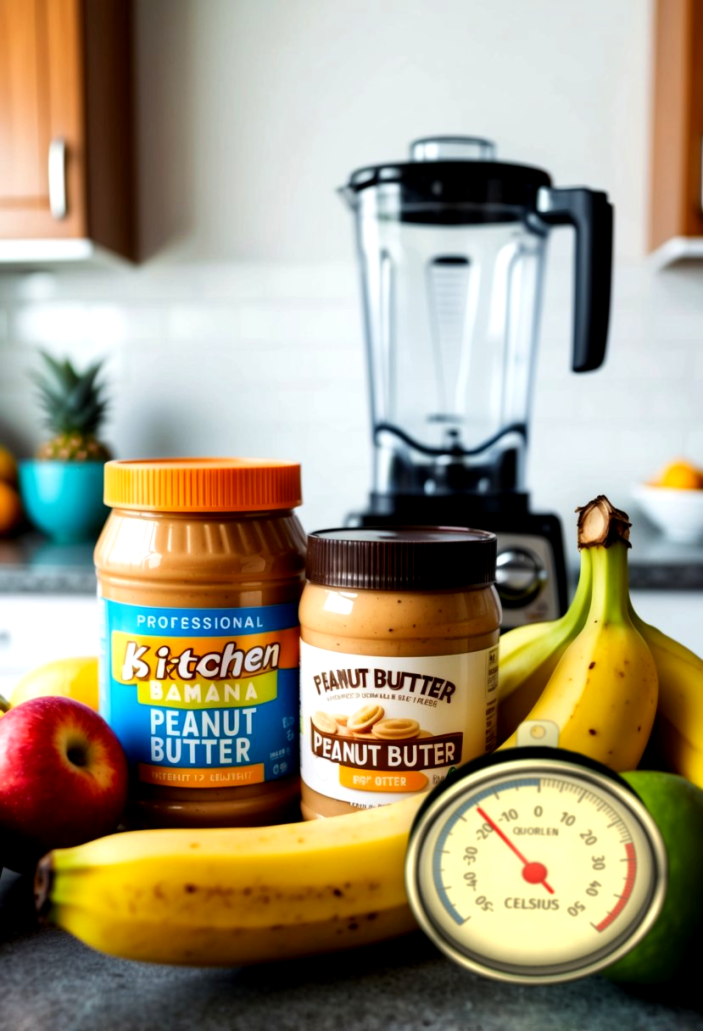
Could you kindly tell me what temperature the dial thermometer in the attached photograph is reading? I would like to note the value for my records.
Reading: -15 °C
